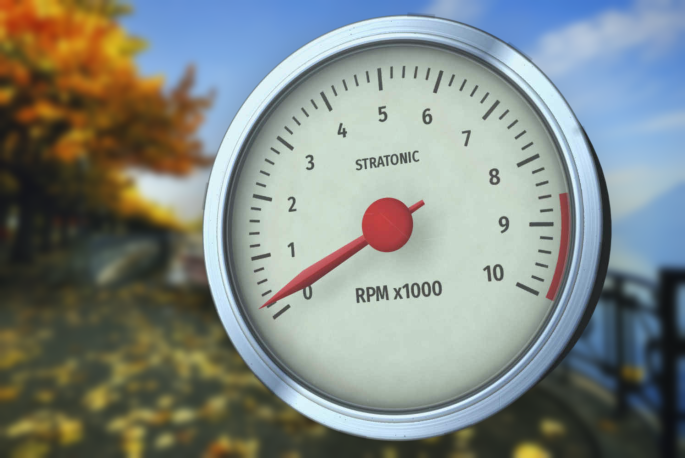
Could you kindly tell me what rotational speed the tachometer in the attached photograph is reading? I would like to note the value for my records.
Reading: 200 rpm
